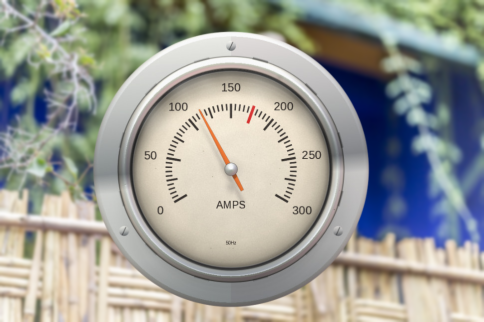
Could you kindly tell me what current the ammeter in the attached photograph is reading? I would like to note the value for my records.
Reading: 115 A
